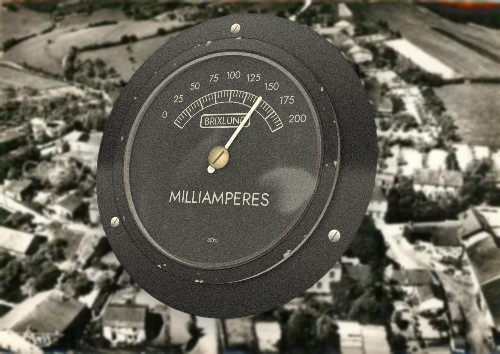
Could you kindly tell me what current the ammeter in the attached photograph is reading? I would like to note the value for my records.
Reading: 150 mA
